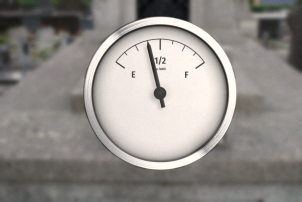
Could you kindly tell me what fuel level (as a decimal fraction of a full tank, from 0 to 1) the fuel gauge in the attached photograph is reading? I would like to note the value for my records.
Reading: 0.375
